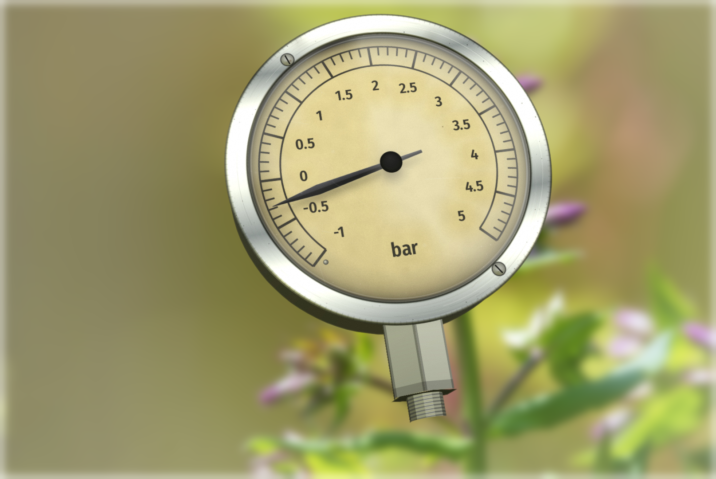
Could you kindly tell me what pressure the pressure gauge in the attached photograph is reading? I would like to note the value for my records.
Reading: -0.3 bar
